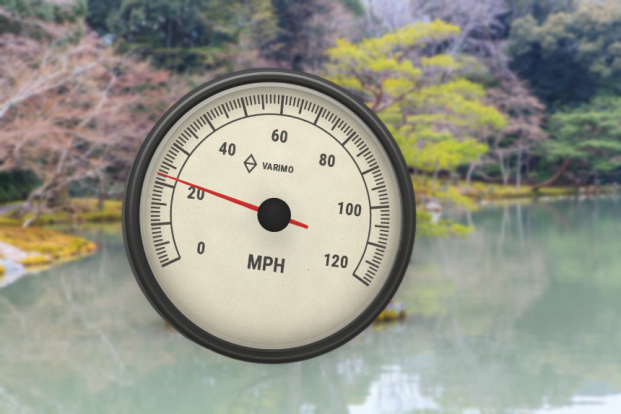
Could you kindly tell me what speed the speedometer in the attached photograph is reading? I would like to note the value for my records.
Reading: 22 mph
